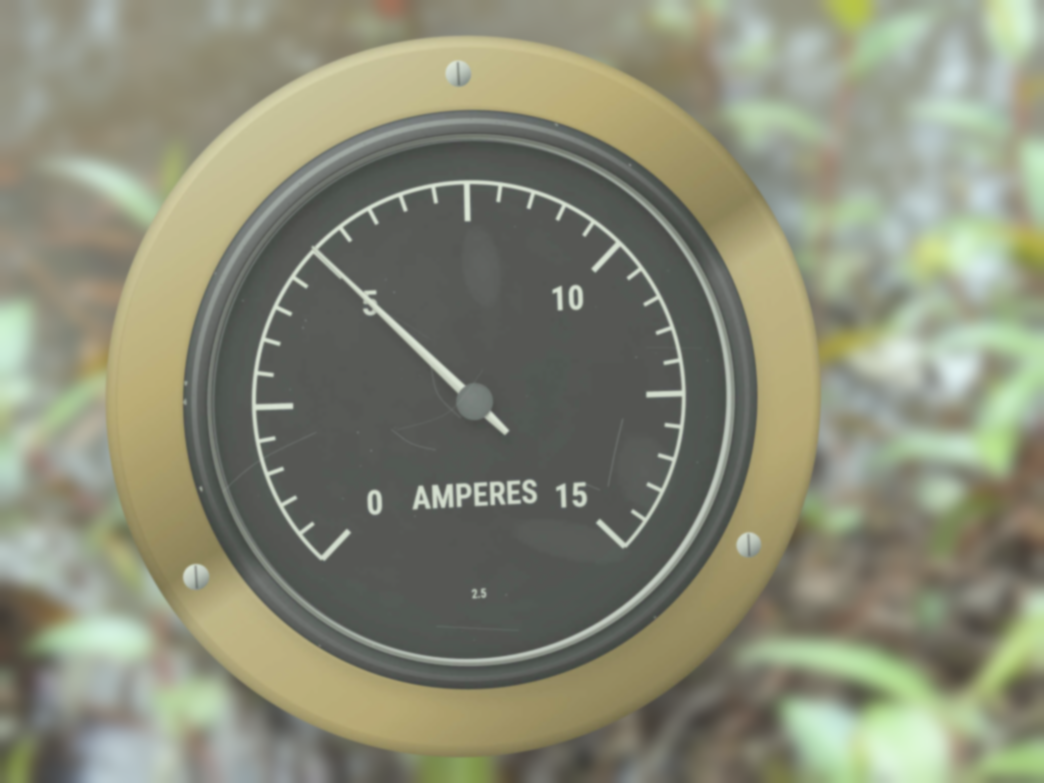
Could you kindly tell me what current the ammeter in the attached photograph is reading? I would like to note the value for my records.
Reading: 5 A
